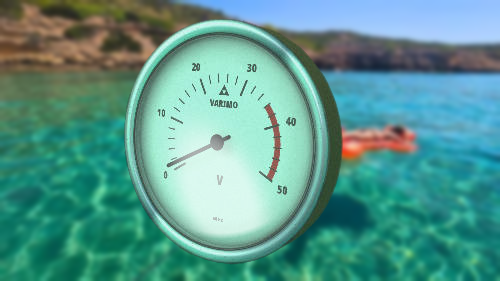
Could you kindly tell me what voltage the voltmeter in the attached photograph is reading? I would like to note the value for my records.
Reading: 1 V
